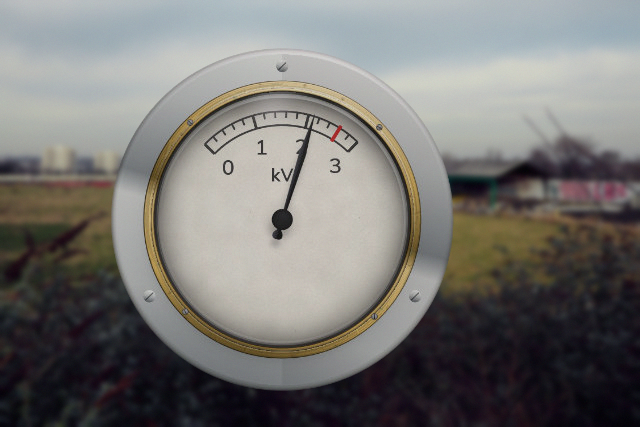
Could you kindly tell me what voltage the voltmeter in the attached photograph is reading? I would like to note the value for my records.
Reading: 2.1 kV
